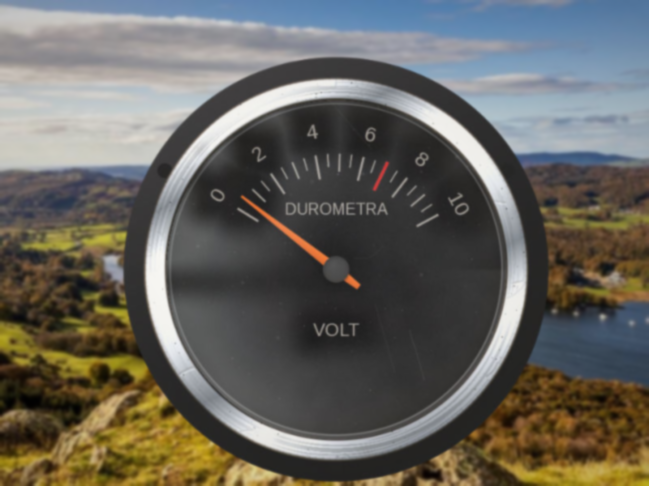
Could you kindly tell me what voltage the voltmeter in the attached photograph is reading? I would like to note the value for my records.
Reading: 0.5 V
